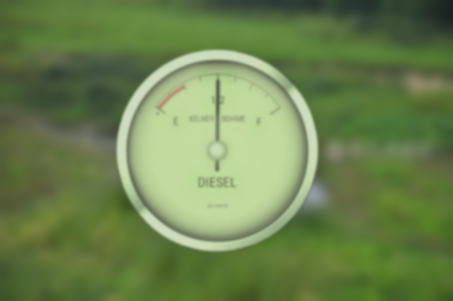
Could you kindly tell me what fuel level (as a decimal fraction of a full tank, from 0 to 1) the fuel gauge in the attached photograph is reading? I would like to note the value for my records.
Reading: 0.5
